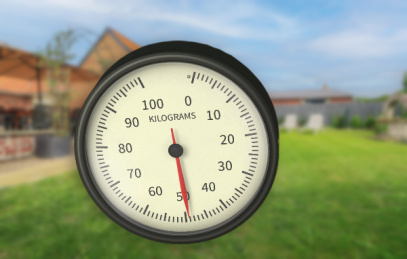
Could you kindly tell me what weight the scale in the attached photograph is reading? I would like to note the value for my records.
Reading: 49 kg
